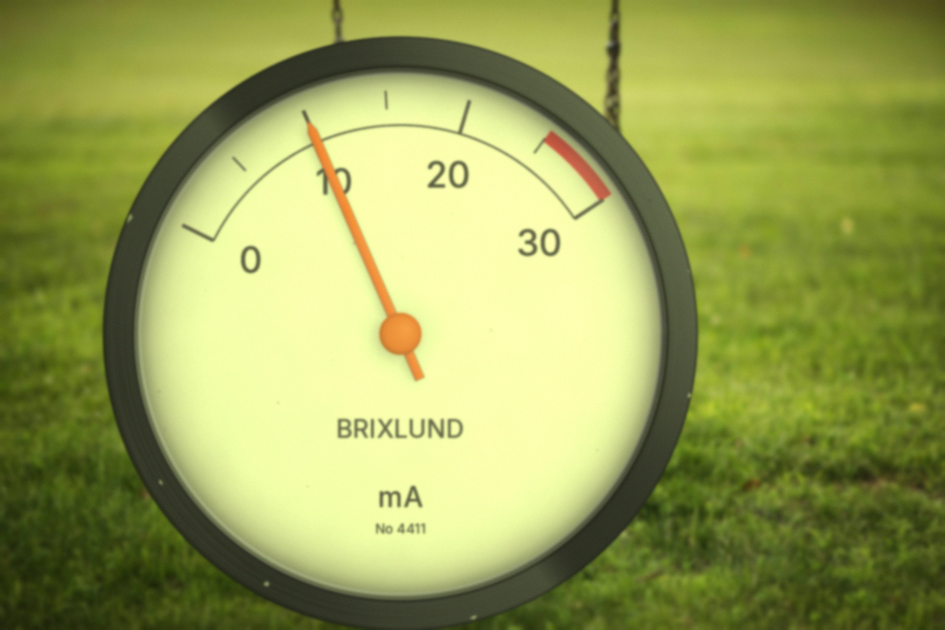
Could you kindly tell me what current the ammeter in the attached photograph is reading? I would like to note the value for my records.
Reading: 10 mA
